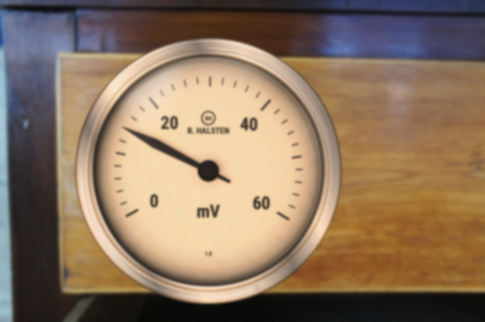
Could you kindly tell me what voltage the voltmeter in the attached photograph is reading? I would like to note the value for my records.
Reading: 14 mV
